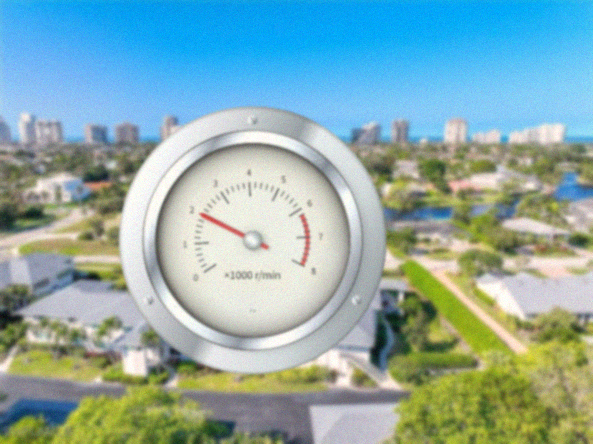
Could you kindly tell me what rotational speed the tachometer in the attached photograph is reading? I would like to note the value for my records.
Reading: 2000 rpm
